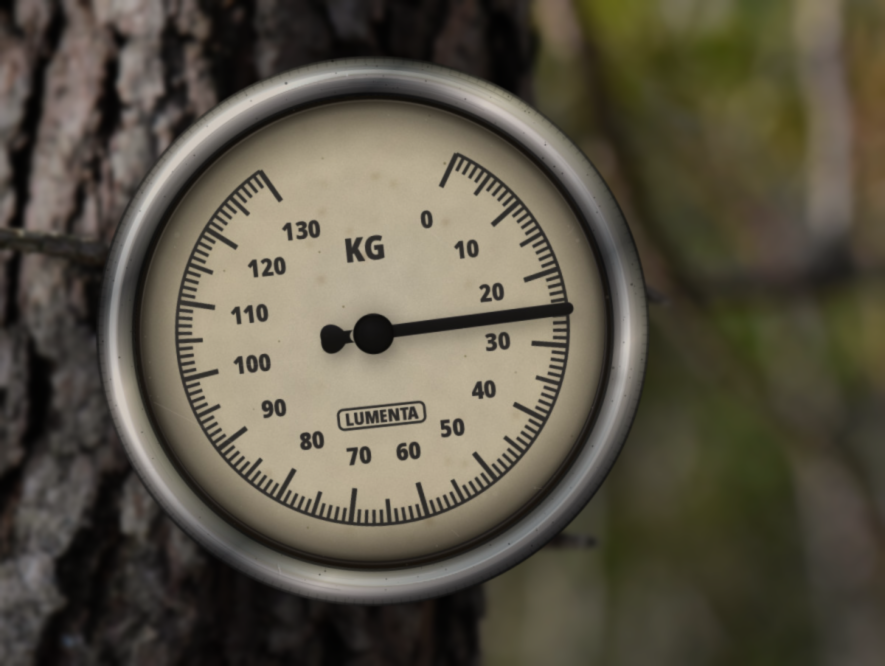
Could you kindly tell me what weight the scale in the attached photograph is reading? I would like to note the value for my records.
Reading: 25 kg
